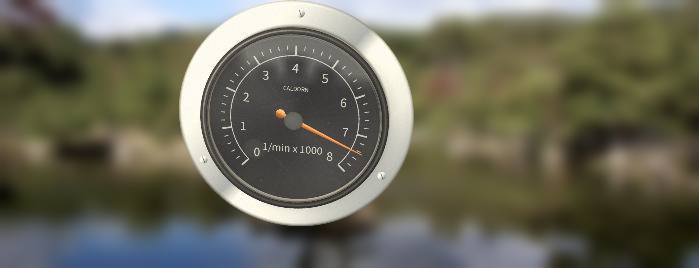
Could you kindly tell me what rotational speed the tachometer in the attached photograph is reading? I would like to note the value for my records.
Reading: 7400 rpm
